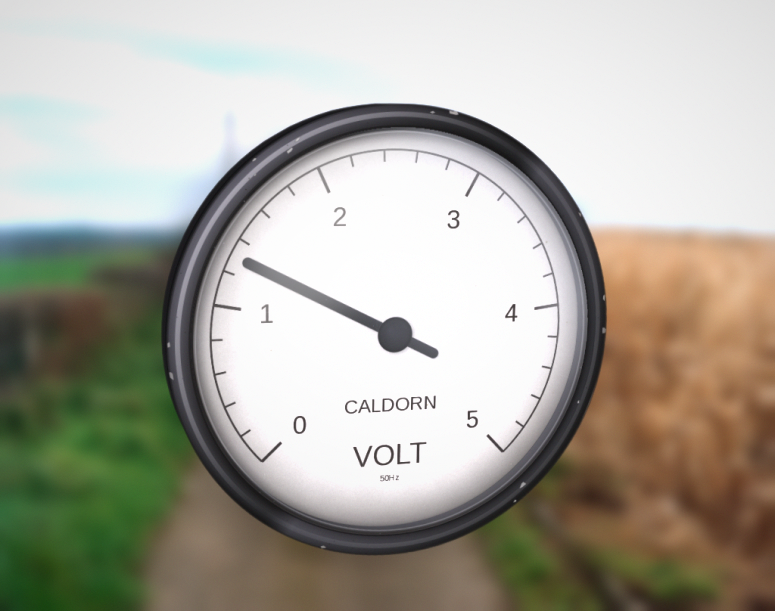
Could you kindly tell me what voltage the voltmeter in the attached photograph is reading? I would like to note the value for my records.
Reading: 1.3 V
